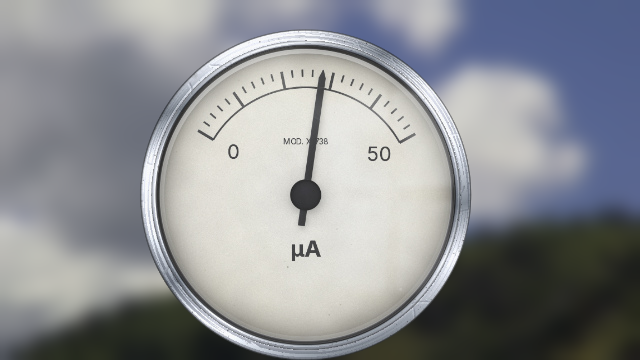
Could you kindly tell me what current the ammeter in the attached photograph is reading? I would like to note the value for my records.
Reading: 28 µA
